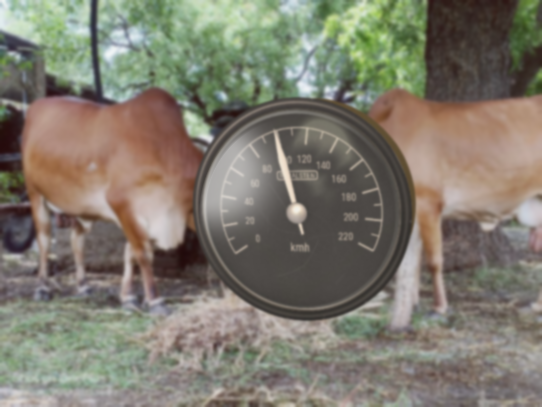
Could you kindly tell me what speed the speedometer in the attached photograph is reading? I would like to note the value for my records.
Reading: 100 km/h
